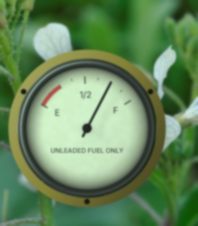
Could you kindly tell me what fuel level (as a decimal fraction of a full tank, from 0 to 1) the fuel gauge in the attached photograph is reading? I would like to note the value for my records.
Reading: 0.75
